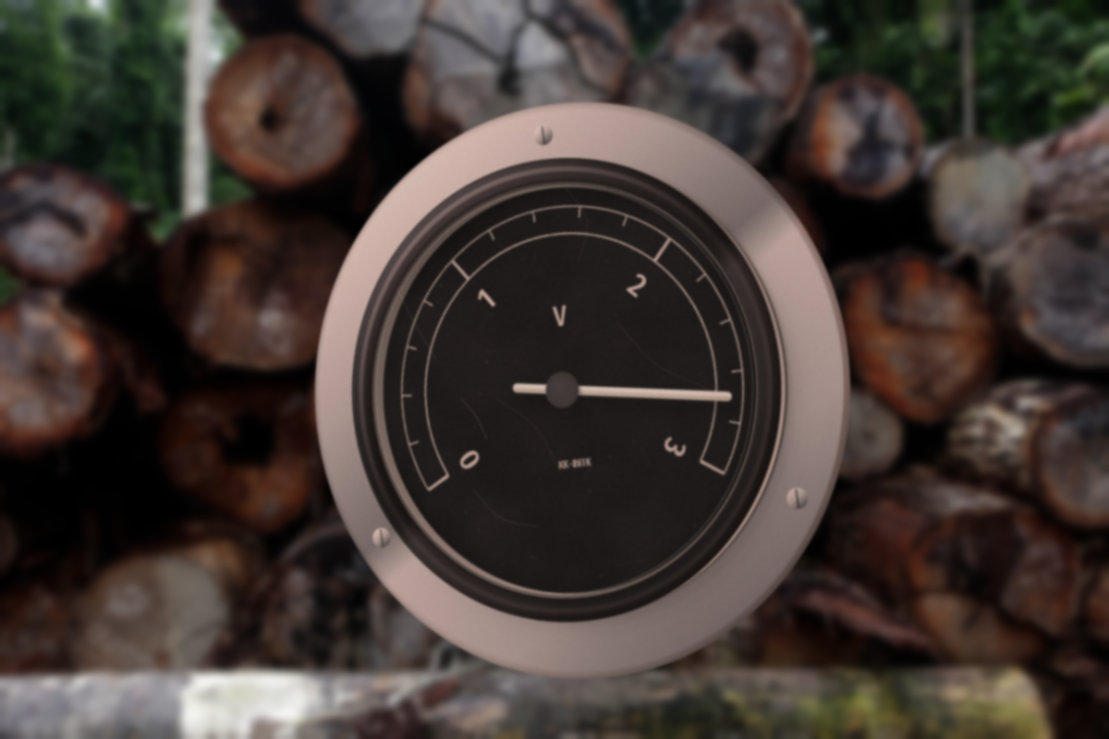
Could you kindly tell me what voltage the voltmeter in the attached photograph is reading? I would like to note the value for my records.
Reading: 2.7 V
